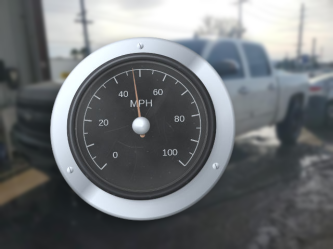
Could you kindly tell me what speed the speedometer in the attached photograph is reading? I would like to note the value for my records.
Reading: 47.5 mph
